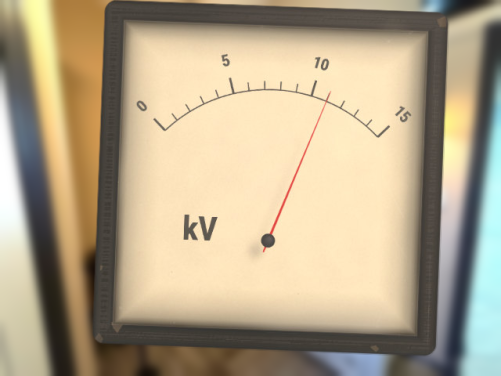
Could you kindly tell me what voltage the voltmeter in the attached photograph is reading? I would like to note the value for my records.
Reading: 11 kV
